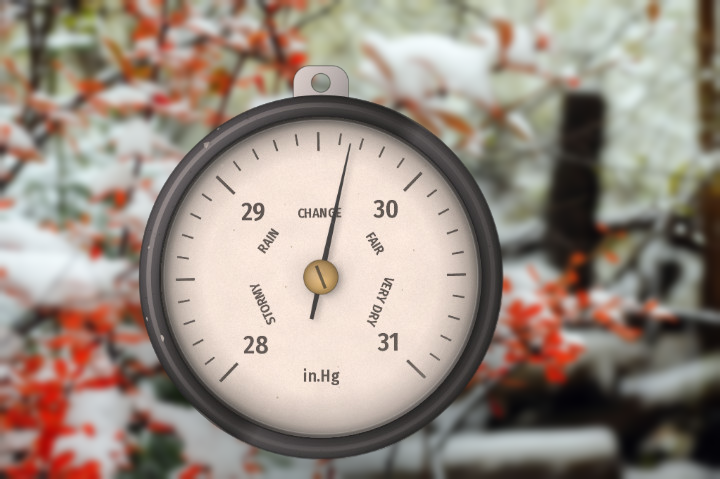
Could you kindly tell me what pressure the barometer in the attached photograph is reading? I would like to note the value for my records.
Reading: 29.65 inHg
